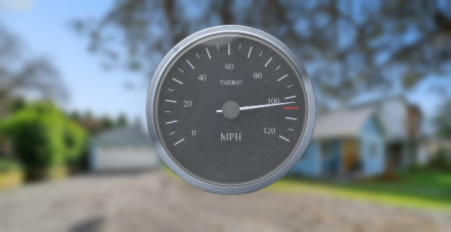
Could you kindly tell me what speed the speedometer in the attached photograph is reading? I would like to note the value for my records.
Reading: 102.5 mph
